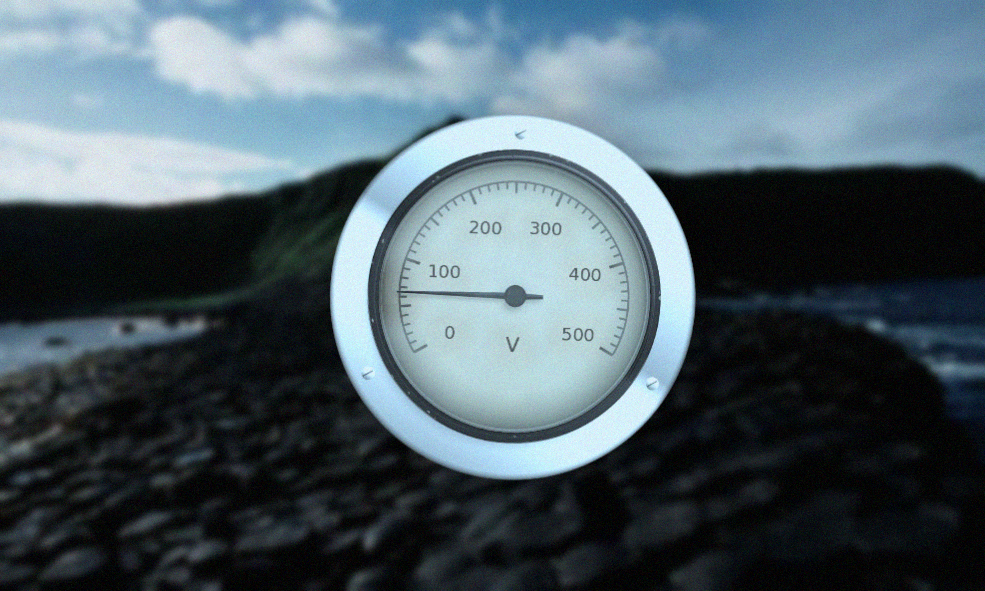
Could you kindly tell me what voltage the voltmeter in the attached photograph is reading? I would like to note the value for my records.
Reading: 65 V
